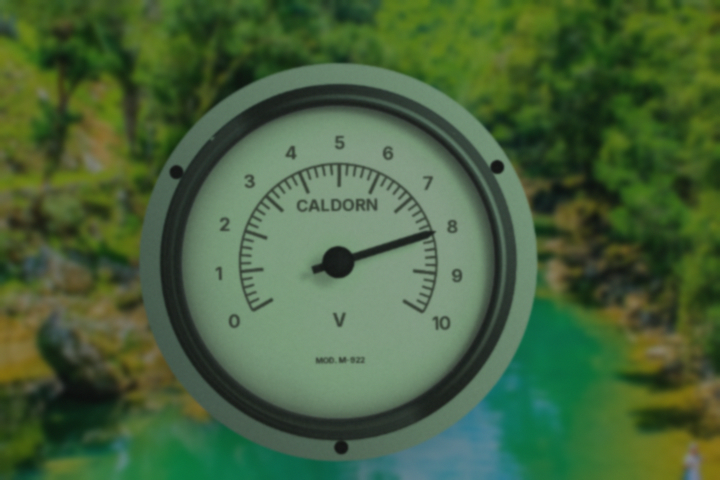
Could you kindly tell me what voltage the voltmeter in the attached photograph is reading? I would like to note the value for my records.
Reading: 8 V
